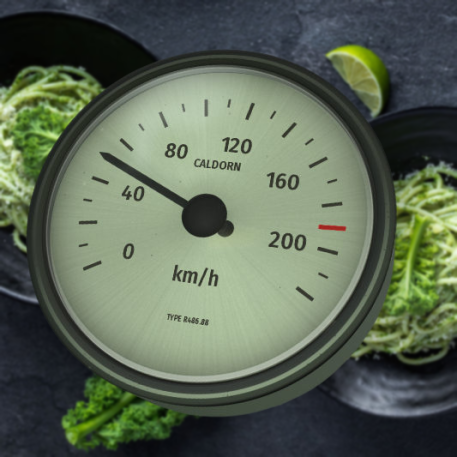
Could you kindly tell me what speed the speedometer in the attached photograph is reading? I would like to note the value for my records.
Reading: 50 km/h
